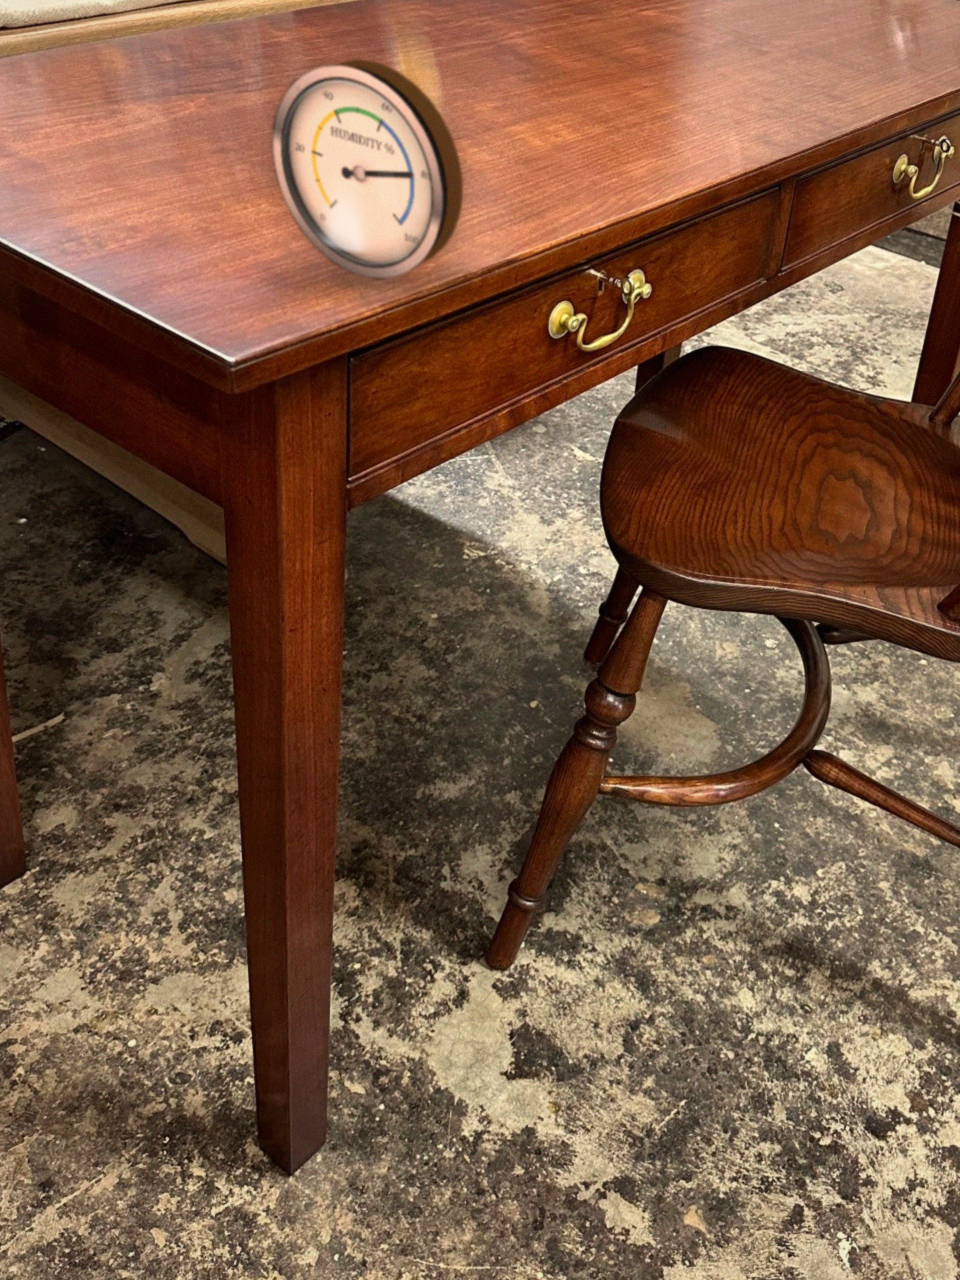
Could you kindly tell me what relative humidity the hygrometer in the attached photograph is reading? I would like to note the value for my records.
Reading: 80 %
